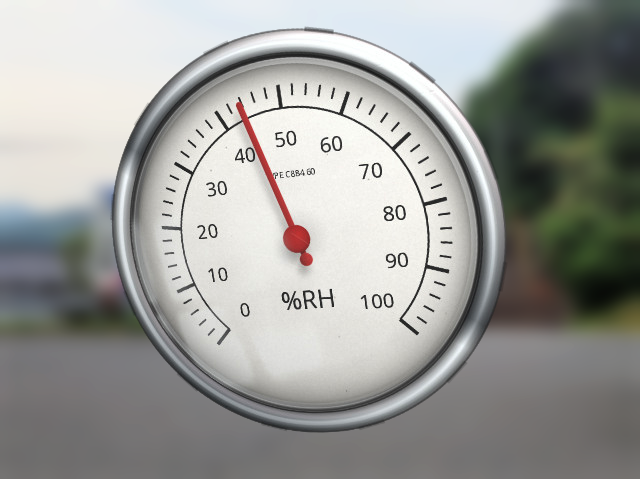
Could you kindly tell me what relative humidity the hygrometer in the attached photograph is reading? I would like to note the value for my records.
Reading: 44 %
